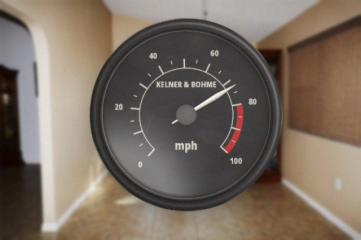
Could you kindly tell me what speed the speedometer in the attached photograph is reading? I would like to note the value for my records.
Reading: 72.5 mph
